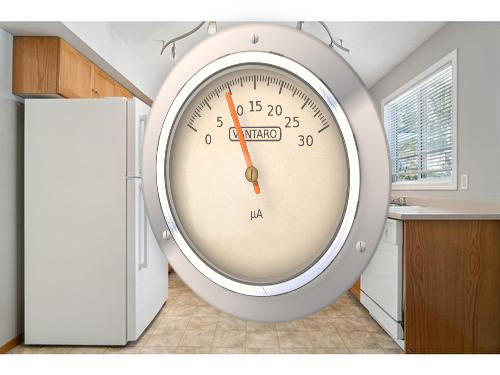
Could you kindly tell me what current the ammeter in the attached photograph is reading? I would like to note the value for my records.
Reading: 10 µA
